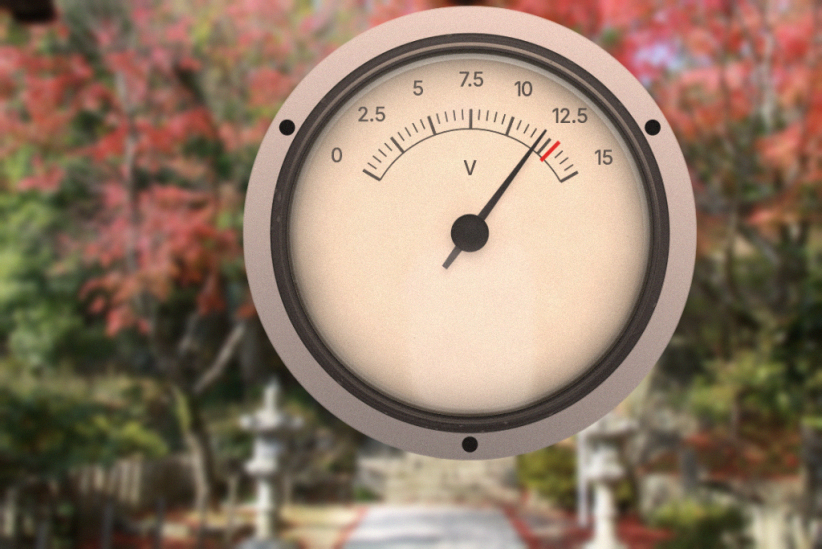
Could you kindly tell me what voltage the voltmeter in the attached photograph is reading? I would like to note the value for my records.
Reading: 12 V
